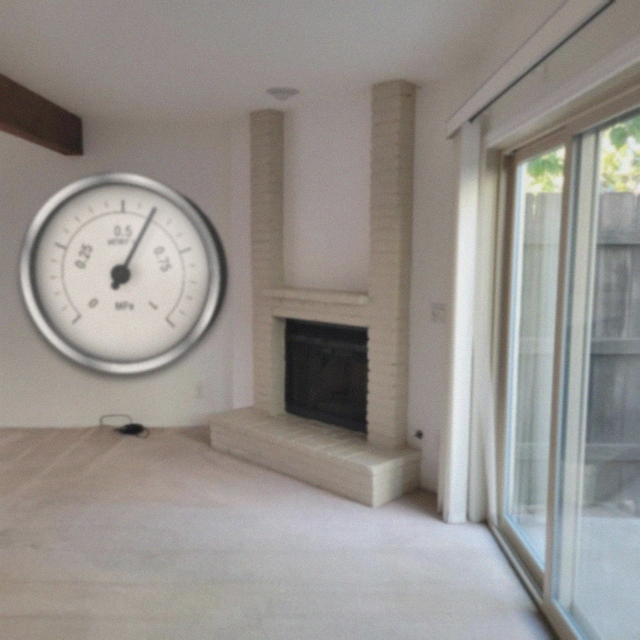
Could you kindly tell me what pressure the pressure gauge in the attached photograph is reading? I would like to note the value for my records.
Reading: 0.6 MPa
